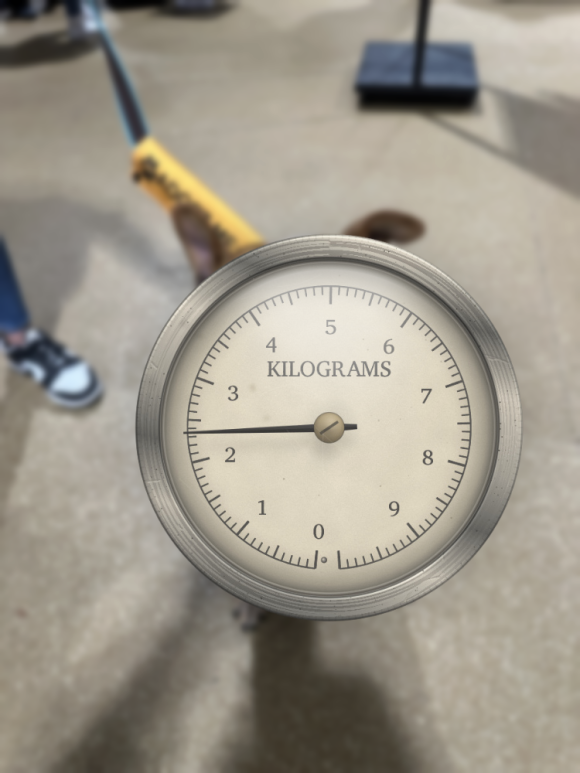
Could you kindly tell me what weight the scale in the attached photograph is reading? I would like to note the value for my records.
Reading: 2.35 kg
